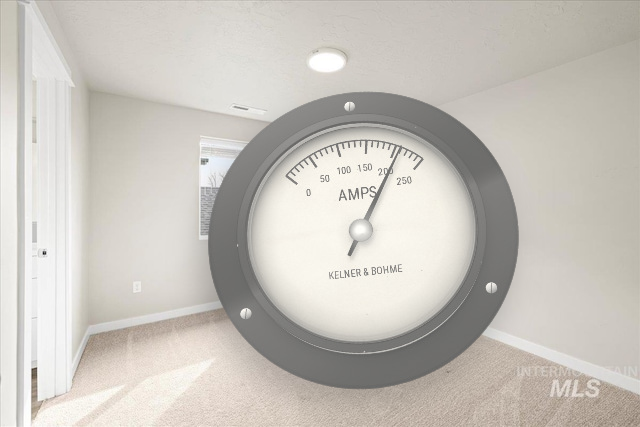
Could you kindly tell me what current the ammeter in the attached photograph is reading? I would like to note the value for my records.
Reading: 210 A
